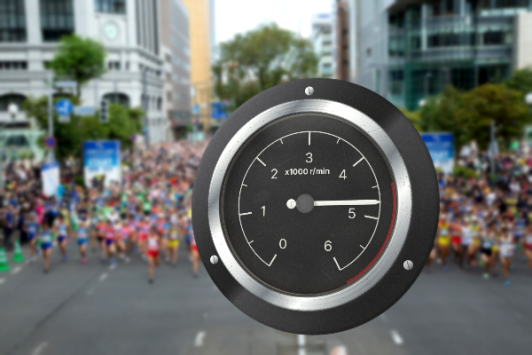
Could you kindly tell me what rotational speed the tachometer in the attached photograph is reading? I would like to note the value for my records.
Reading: 4750 rpm
